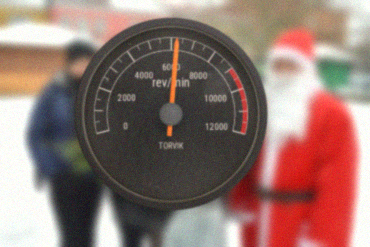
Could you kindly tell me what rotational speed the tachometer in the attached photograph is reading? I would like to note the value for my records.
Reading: 6250 rpm
